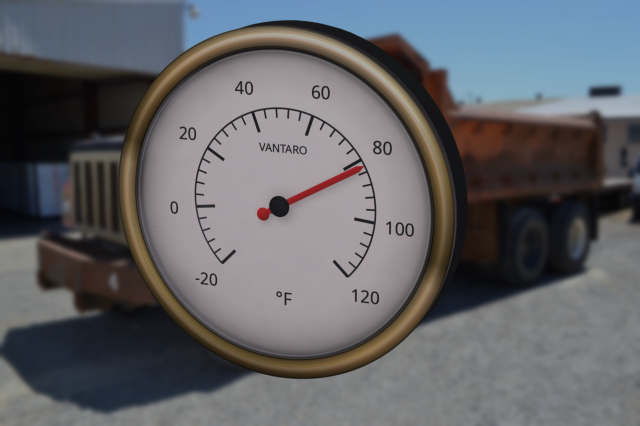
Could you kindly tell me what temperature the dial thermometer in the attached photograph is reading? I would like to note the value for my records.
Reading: 82 °F
